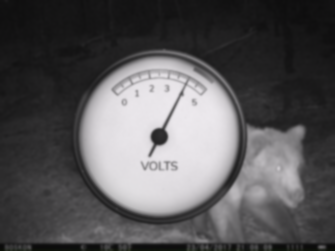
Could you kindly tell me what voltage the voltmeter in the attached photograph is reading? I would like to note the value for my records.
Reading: 4 V
